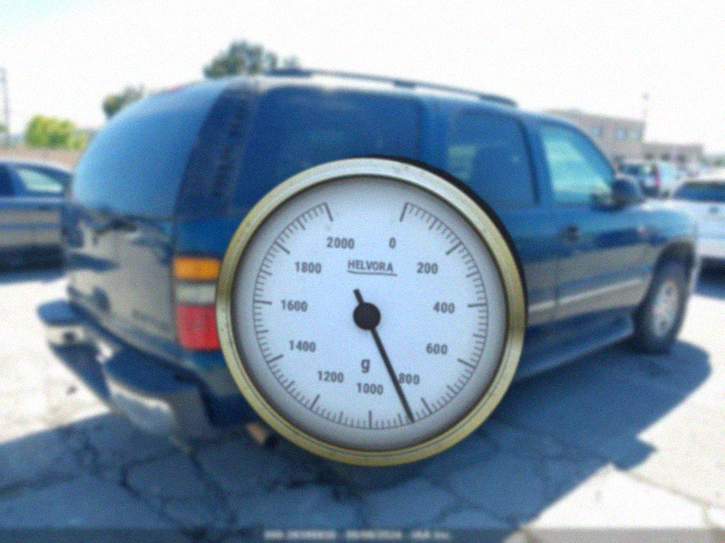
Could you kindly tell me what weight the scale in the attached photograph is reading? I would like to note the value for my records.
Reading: 860 g
